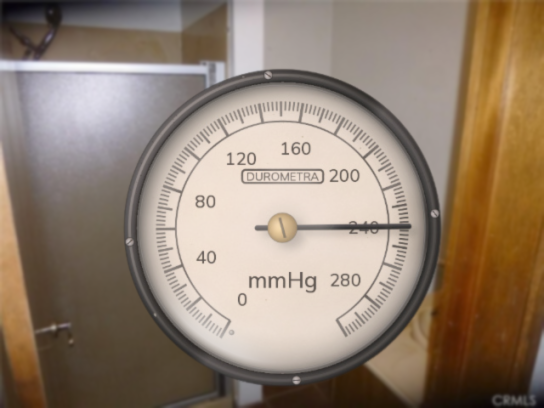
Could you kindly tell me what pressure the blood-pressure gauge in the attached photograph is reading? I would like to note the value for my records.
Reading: 240 mmHg
